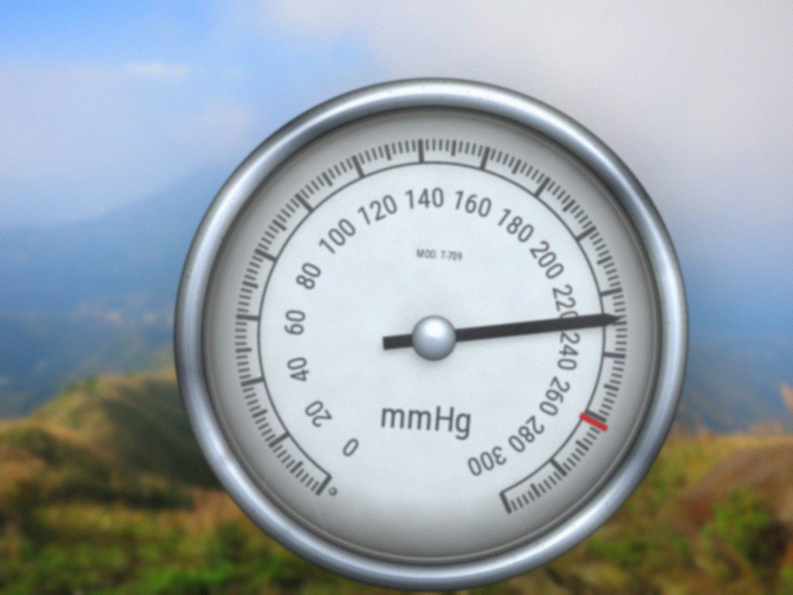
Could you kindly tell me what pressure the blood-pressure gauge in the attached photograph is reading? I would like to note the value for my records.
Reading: 228 mmHg
